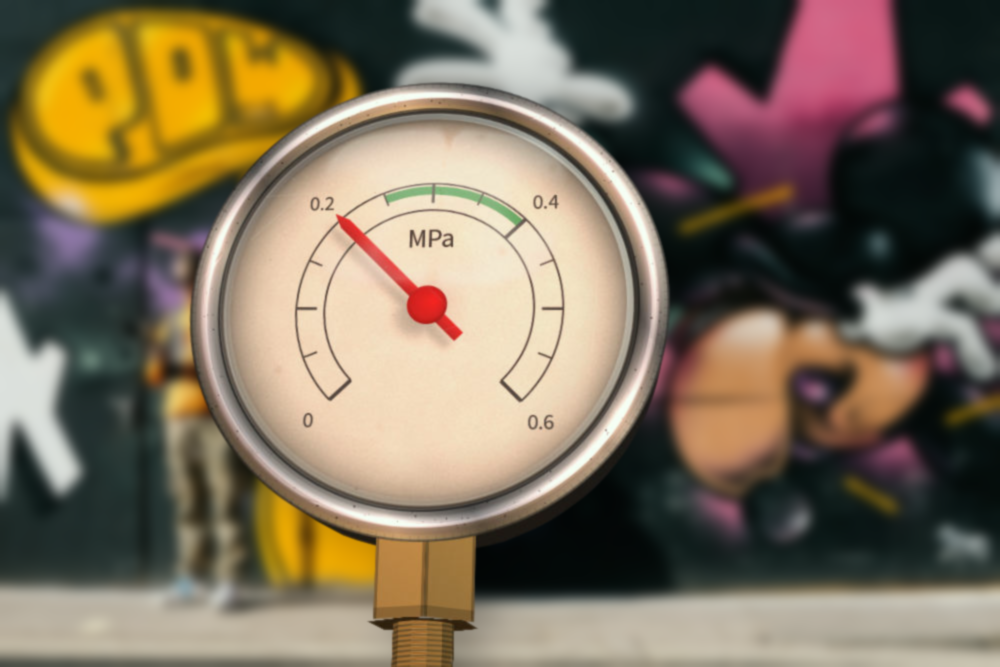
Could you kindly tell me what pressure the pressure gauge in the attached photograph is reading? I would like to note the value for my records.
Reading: 0.2 MPa
